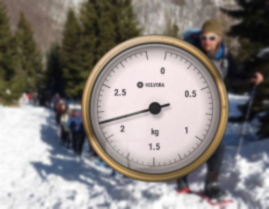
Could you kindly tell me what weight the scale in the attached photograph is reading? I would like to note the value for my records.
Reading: 2.15 kg
